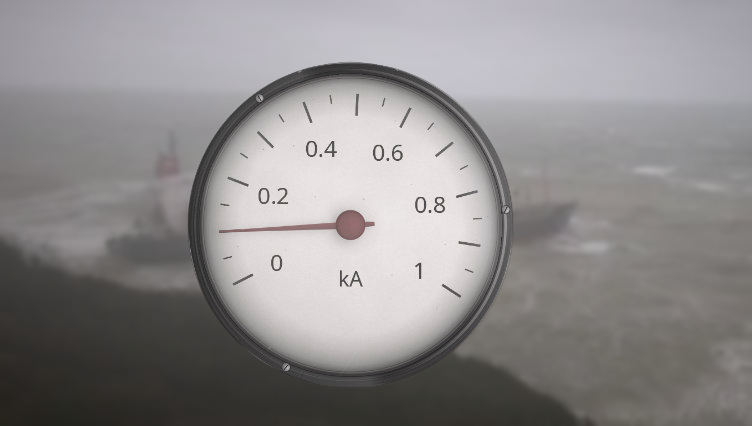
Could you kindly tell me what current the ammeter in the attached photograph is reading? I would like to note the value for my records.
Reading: 0.1 kA
